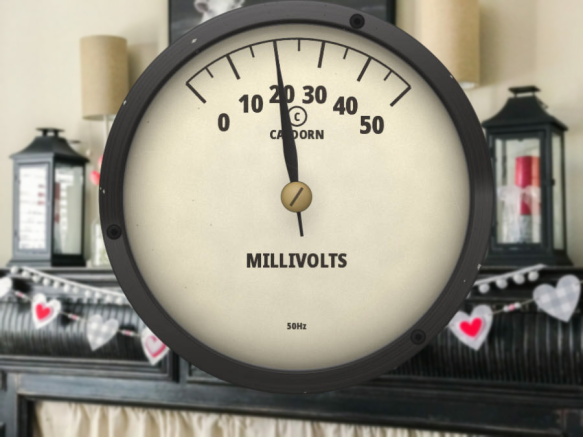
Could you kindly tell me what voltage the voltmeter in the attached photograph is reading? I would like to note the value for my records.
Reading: 20 mV
